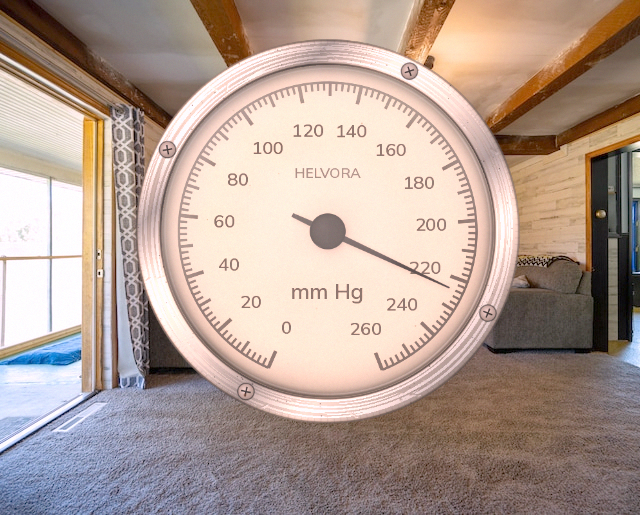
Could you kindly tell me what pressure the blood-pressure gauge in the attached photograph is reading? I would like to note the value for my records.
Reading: 224 mmHg
